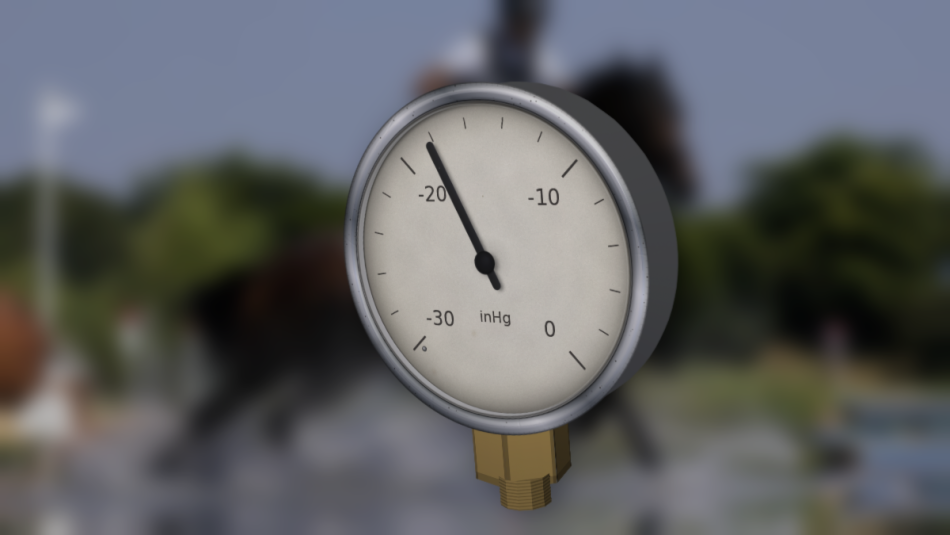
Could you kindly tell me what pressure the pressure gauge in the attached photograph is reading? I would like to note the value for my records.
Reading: -18 inHg
